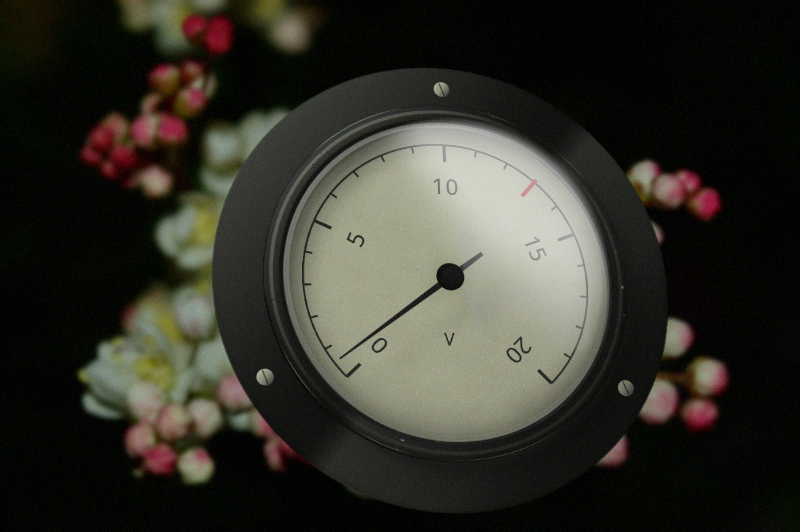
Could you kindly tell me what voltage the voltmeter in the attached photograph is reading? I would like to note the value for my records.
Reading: 0.5 V
